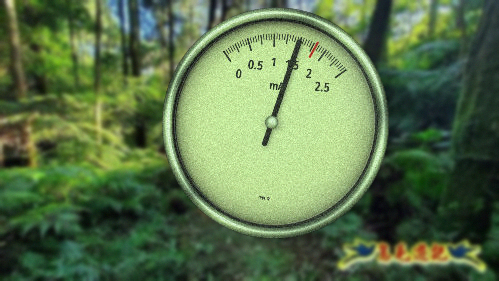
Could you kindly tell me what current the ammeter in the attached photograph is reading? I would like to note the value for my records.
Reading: 1.5 mA
